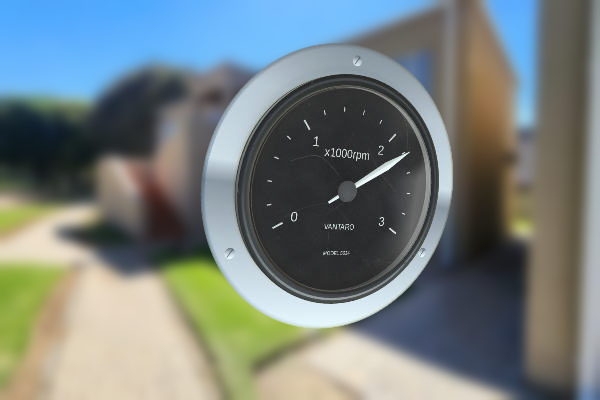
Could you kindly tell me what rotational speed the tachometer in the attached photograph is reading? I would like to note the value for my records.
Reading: 2200 rpm
